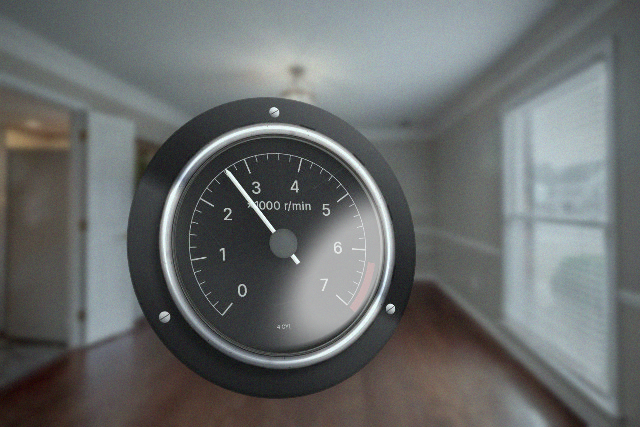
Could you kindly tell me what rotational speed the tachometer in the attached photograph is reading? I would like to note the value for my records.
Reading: 2600 rpm
